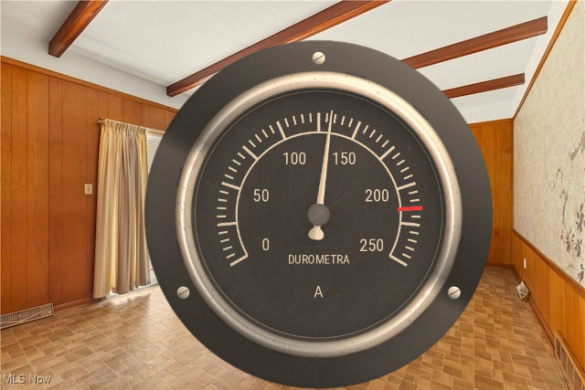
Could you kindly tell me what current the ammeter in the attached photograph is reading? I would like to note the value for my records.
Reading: 132.5 A
